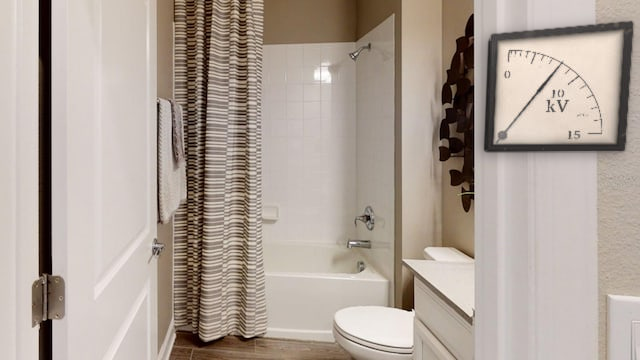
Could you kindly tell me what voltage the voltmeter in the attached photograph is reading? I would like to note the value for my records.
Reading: 8 kV
